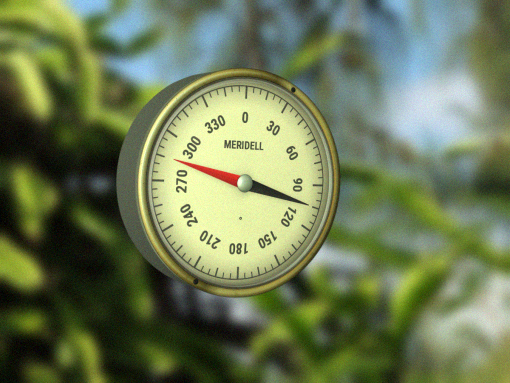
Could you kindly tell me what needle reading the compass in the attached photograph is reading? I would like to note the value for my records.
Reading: 285 °
